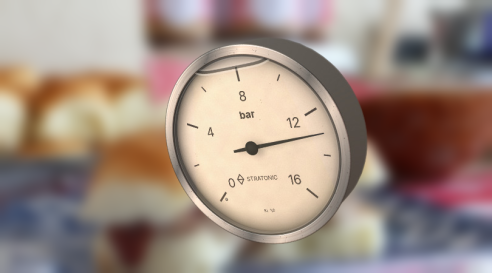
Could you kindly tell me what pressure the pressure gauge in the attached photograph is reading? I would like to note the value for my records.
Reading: 13 bar
